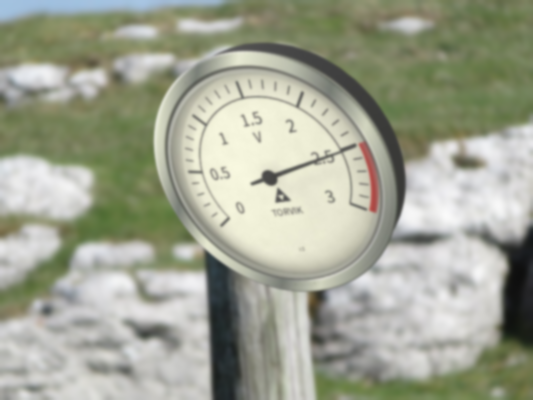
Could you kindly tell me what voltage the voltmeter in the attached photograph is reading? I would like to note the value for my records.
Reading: 2.5 V
